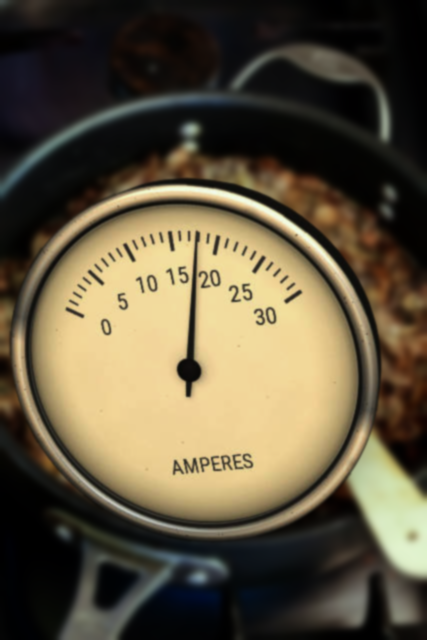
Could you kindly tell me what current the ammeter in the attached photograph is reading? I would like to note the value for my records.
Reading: 18 A
